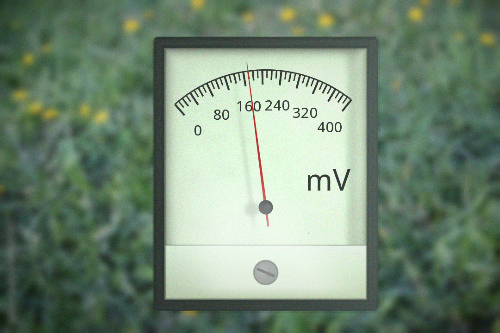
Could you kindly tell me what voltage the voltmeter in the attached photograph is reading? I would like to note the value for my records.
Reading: 170 mV
